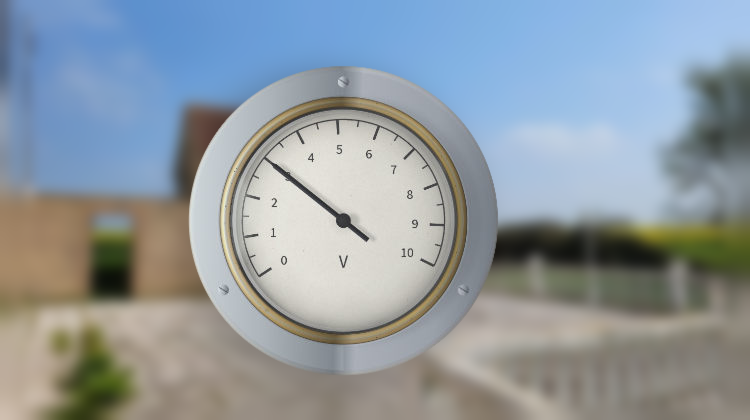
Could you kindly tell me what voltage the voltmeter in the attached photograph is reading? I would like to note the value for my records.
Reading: 3 V
